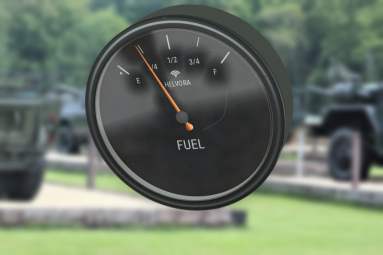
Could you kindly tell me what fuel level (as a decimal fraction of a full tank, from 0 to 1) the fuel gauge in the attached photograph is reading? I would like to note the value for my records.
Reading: 0.25
